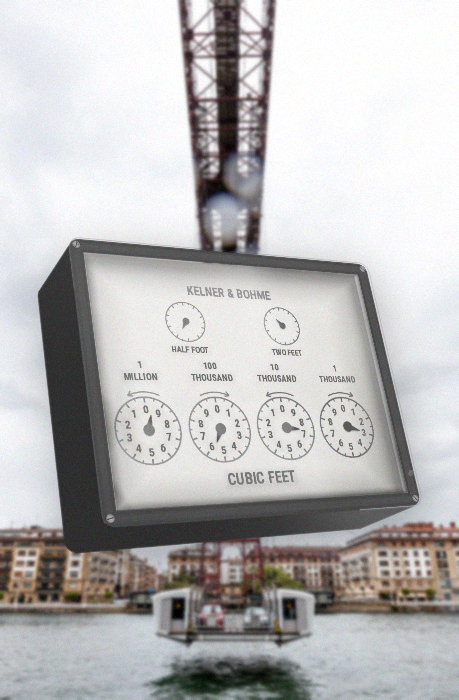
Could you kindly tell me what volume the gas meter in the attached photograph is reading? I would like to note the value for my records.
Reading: 957300 ft³
